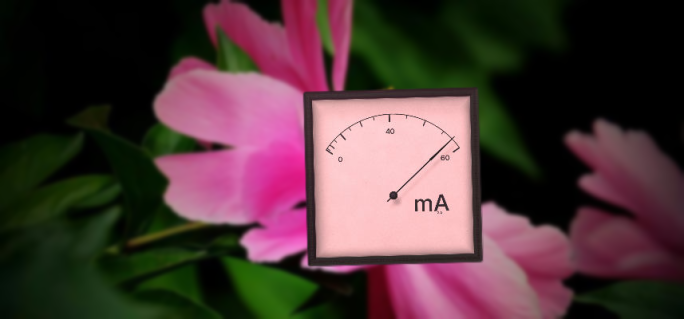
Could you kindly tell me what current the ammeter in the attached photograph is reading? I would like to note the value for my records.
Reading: 57.5 mA
